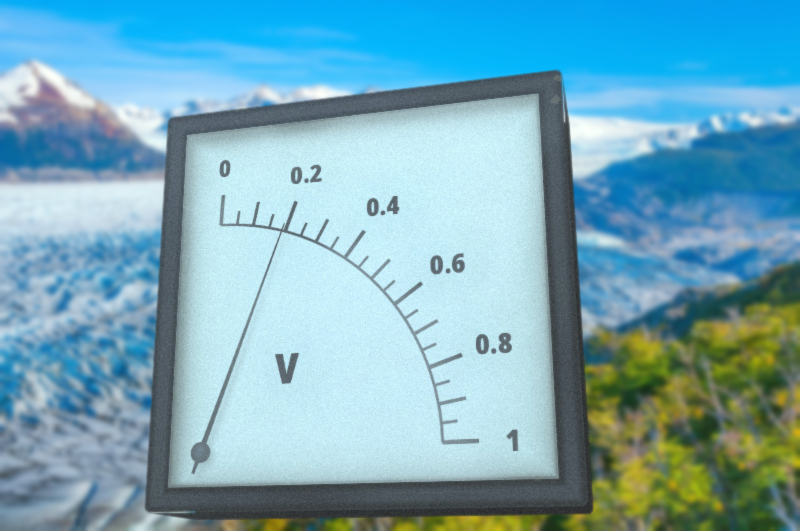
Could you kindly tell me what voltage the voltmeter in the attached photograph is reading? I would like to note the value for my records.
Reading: 0.2 V
